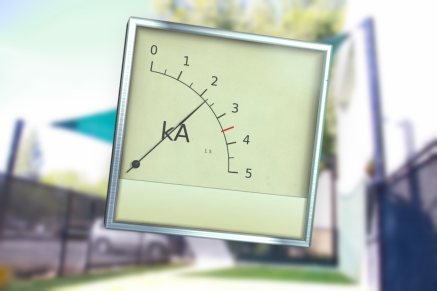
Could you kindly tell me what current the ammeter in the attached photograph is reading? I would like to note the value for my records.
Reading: 2.25 kA
